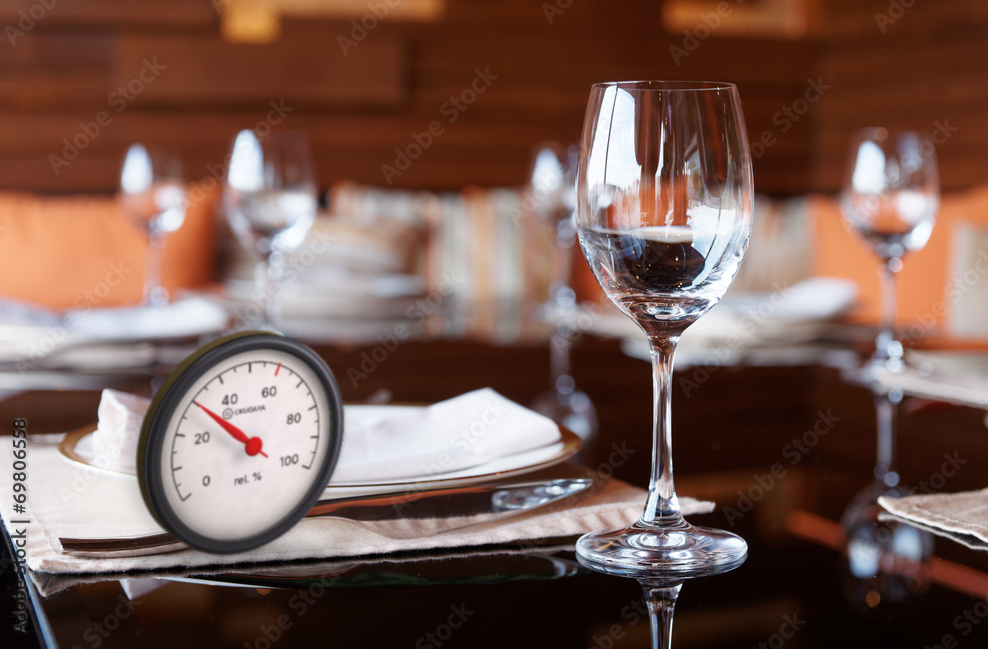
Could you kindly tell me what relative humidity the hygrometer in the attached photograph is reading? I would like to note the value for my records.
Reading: 30 %
